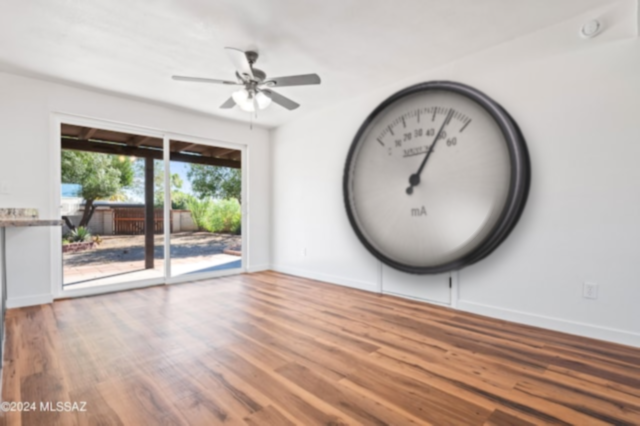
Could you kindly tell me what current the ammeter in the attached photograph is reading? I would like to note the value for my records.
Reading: 50 mA
